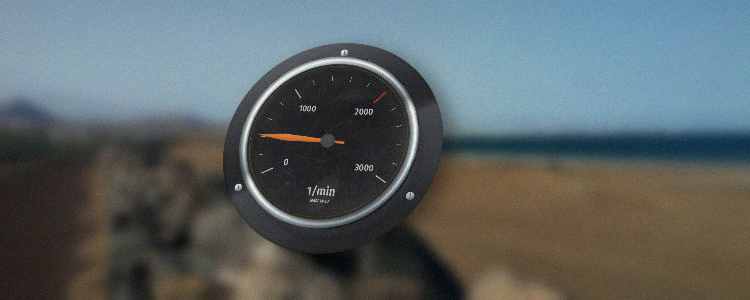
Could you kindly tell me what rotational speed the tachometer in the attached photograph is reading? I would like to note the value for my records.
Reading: 400 rpm
